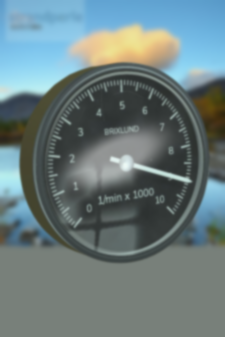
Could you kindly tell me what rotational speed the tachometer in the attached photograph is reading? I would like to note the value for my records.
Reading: 9000 rpm
